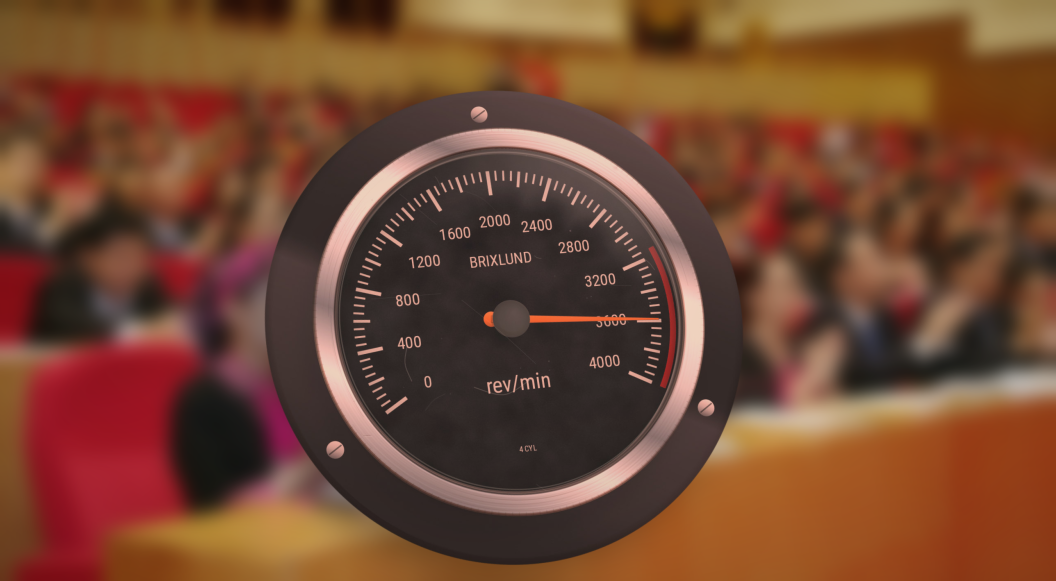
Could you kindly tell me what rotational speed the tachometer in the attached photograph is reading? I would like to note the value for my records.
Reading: 3600 rpm
